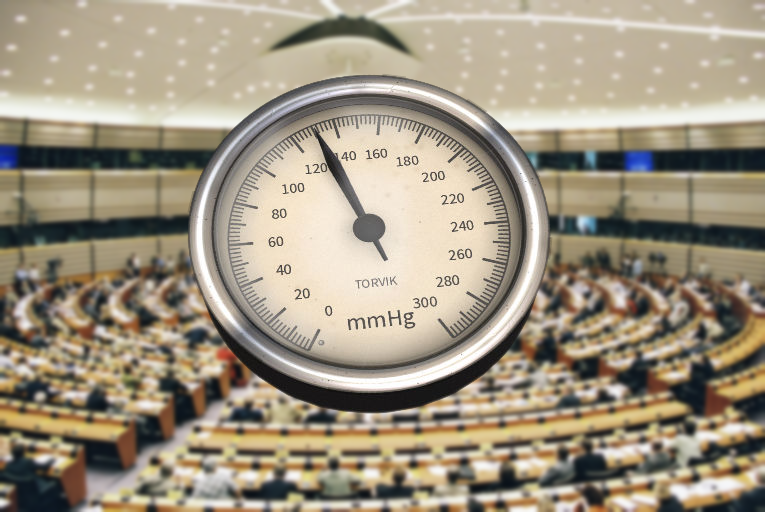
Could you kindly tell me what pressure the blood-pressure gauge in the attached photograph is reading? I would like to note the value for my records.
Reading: 130 mmHg
